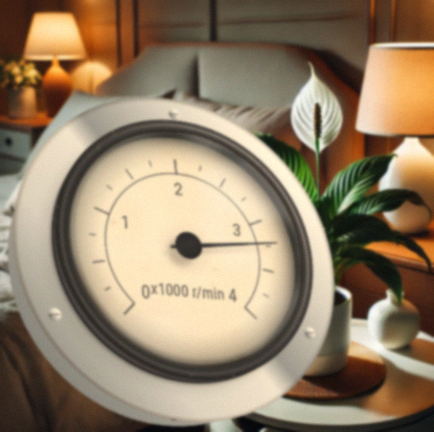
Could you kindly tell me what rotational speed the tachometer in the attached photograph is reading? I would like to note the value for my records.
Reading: 3250 rpm
